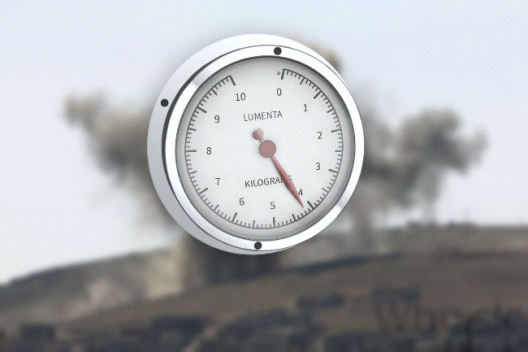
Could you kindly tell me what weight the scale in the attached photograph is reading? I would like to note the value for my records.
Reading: 4.2 kg
